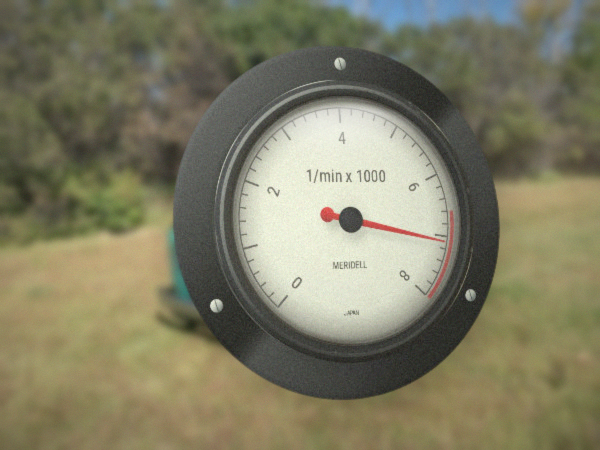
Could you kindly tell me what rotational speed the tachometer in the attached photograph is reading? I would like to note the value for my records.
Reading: 7100 rpm
